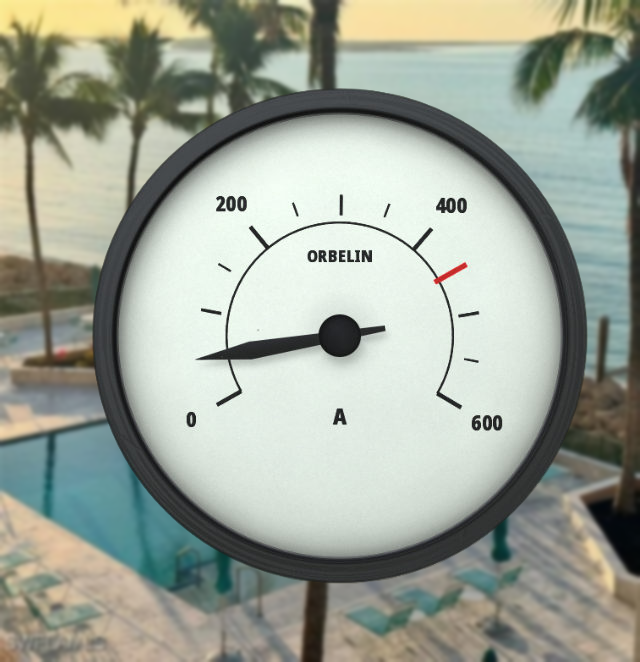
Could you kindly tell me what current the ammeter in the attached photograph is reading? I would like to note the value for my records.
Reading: 50 A
